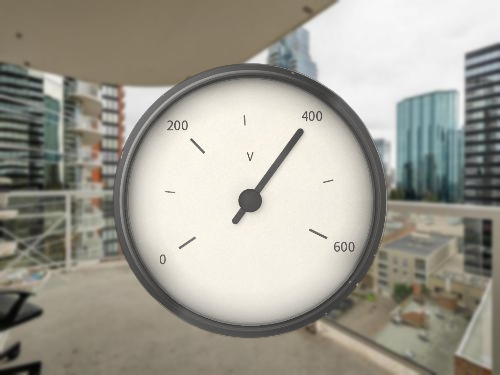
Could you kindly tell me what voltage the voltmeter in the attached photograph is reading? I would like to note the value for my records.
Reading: 400 V
